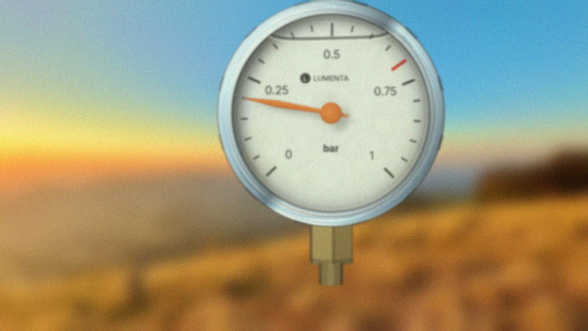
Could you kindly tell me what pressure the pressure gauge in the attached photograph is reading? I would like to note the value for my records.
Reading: 0.2 bar
